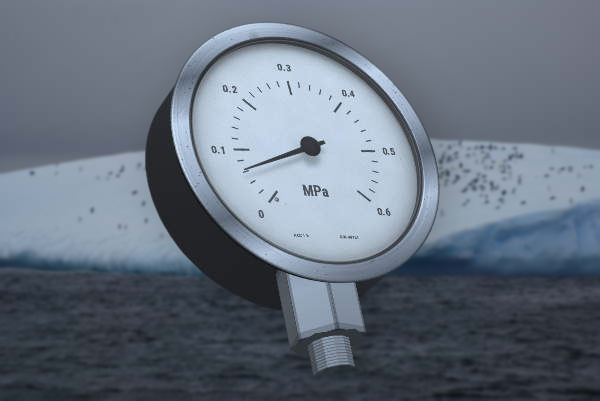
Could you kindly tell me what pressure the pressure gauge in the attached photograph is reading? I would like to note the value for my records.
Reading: 0.06 MPa
